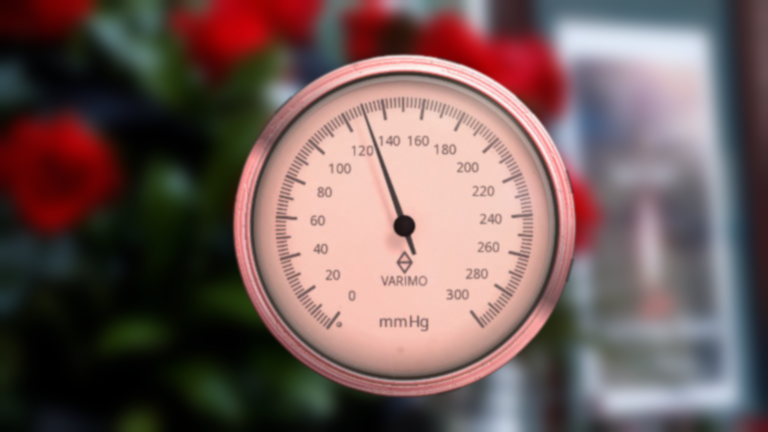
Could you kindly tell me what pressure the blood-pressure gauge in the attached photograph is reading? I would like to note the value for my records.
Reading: 130 mmHg
